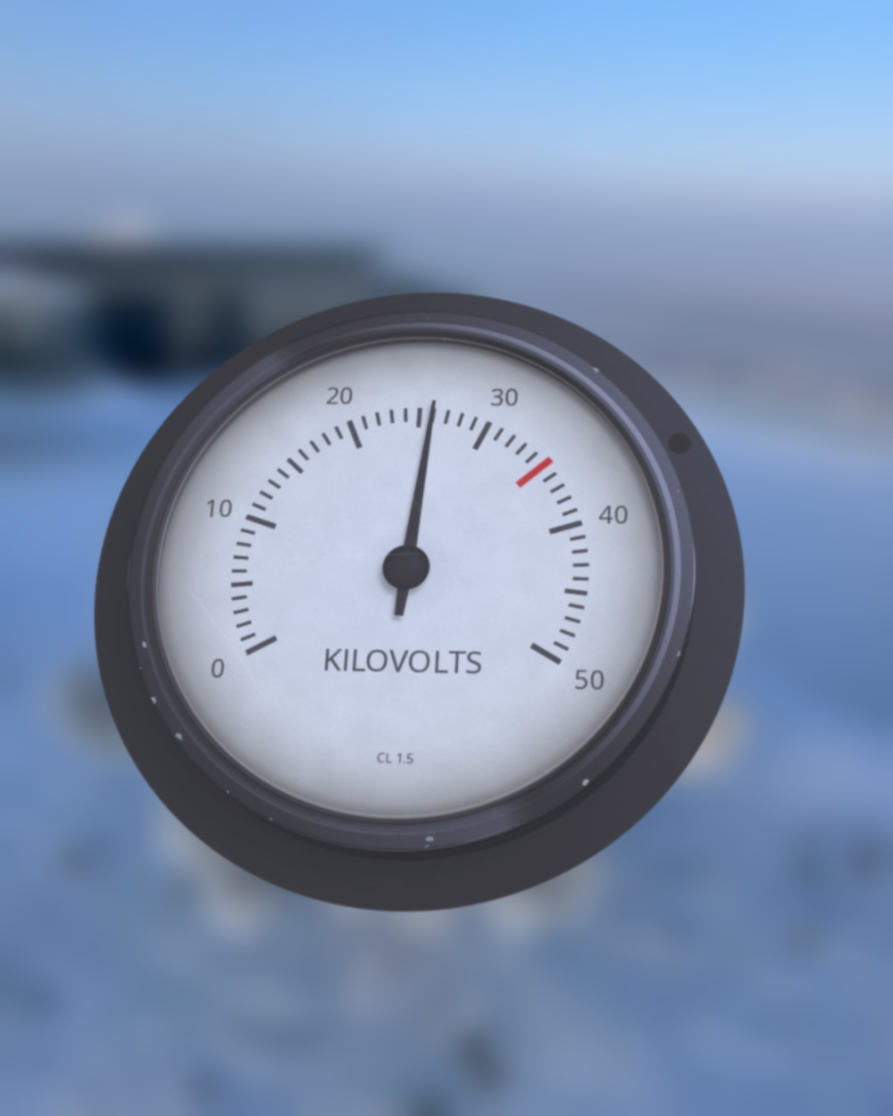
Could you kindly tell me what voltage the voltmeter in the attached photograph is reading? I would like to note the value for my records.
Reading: 26 kV
